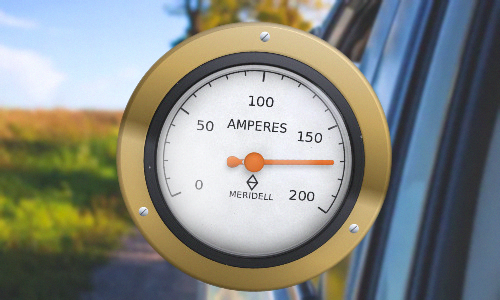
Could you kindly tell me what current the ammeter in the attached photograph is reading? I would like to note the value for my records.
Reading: 170 A
